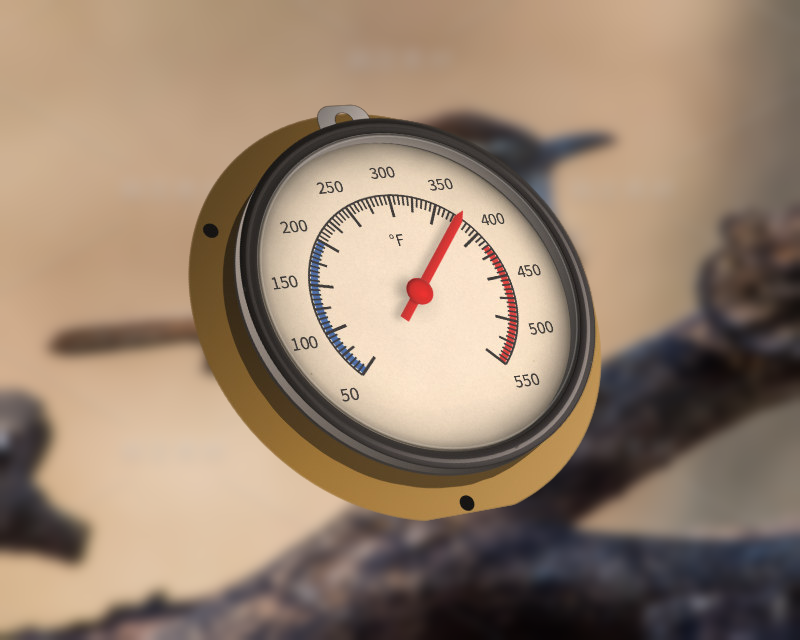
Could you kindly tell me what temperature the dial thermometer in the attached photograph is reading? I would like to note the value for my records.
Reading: 375 °F
